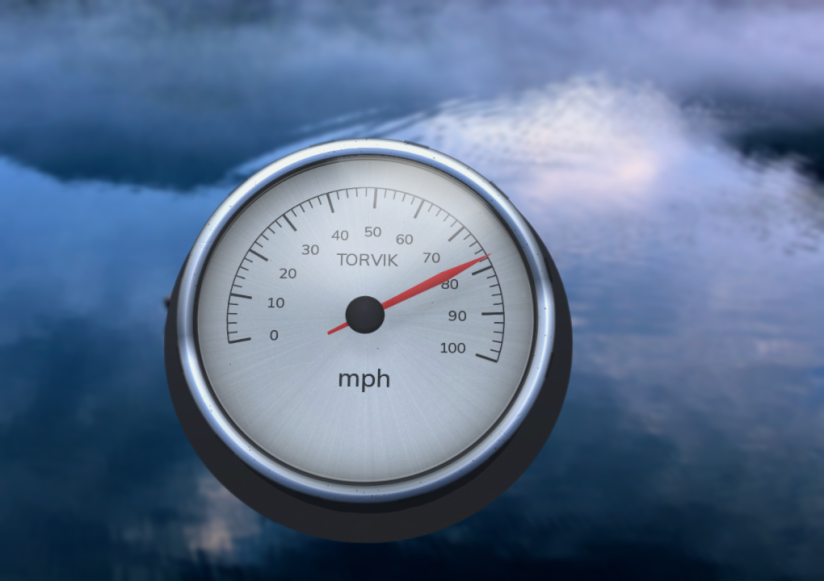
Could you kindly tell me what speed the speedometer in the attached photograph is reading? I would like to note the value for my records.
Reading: 78 mph
